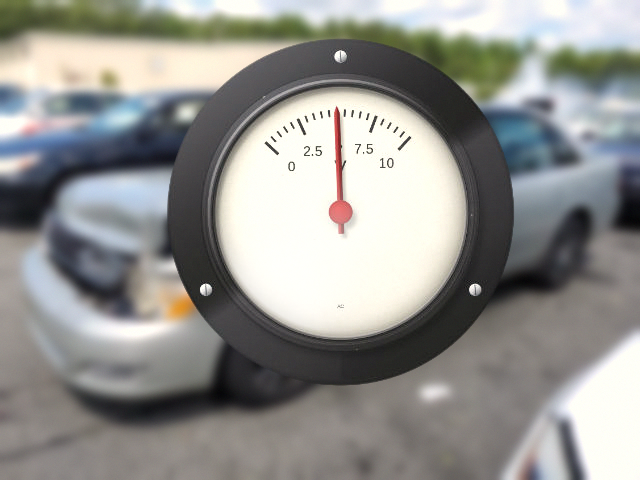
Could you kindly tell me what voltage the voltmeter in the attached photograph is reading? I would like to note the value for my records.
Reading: 5 V
